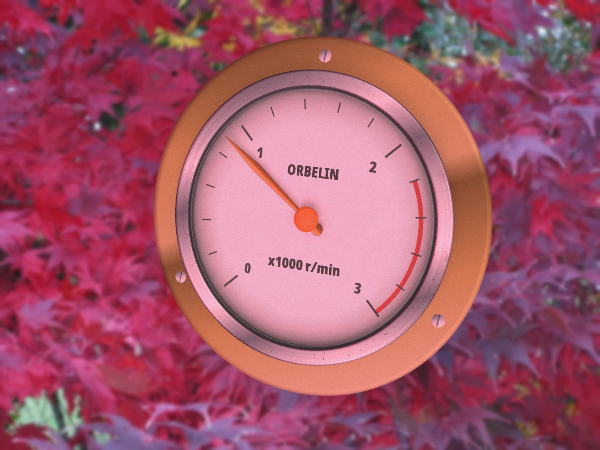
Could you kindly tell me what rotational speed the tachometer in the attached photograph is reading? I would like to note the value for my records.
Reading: 900 rpm
